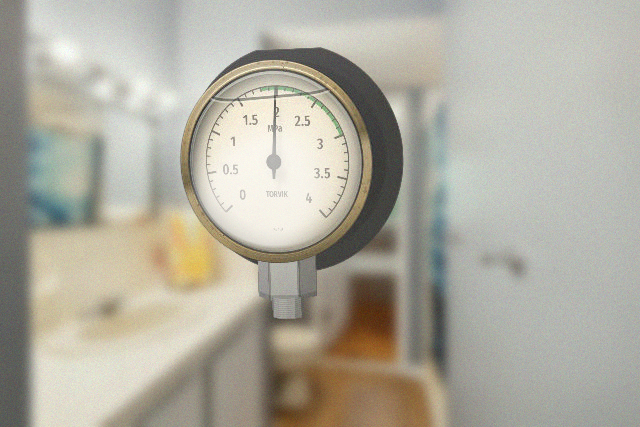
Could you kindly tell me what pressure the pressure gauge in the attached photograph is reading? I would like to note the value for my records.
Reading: 2 MPa
